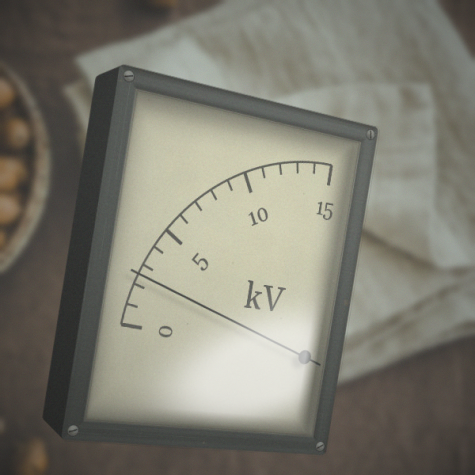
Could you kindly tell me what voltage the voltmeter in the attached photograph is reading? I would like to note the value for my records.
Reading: 2.5 kV
